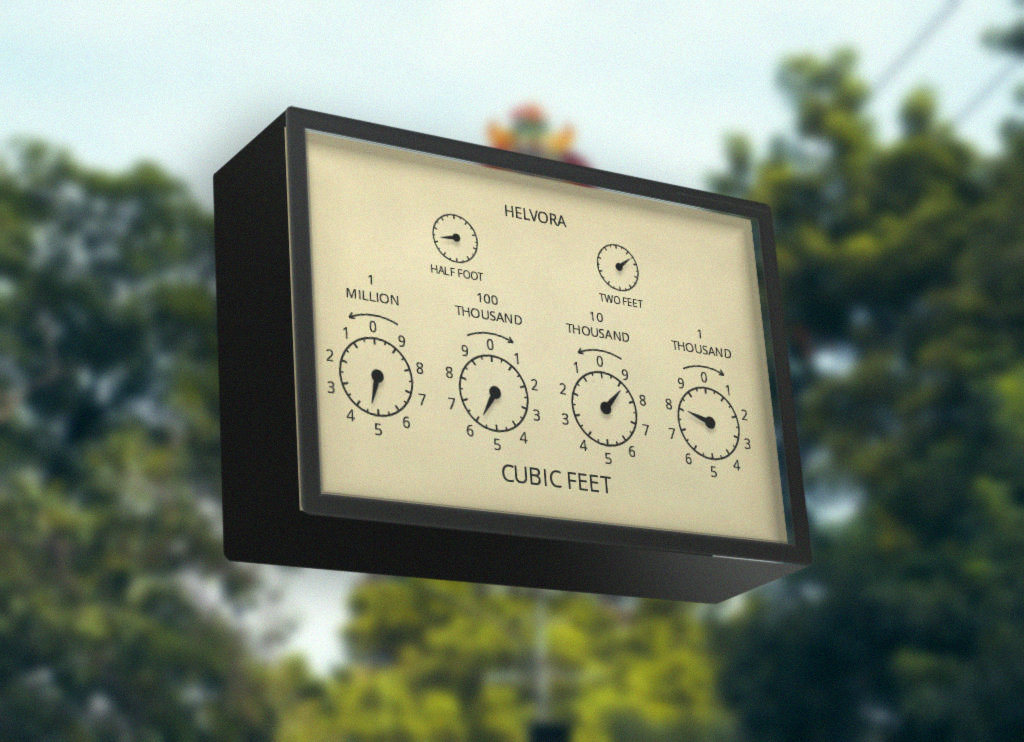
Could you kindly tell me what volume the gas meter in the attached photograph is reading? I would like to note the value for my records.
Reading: 458800 ft³
